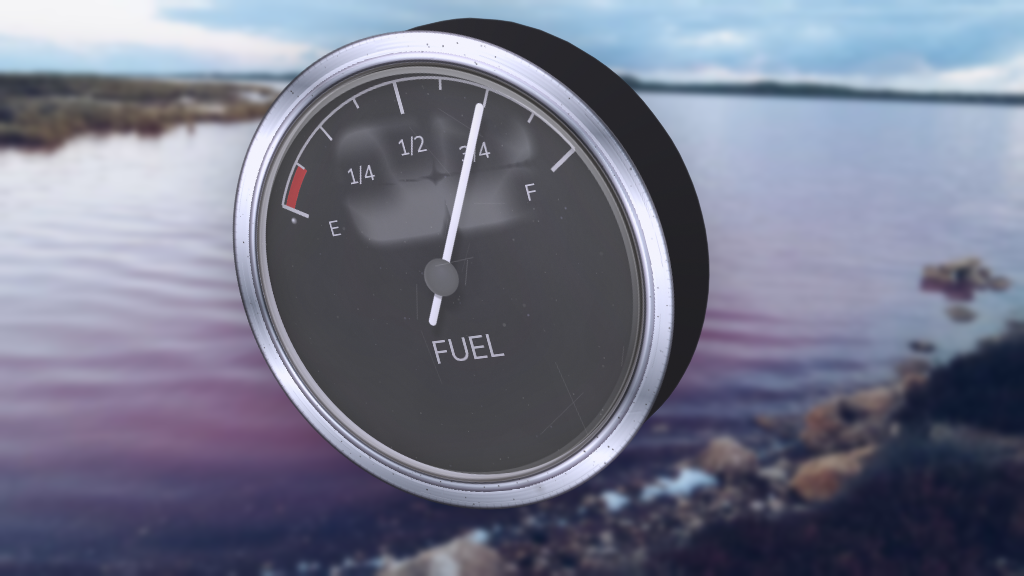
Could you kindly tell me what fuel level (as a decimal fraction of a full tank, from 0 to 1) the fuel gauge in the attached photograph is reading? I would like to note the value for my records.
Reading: 0.75
